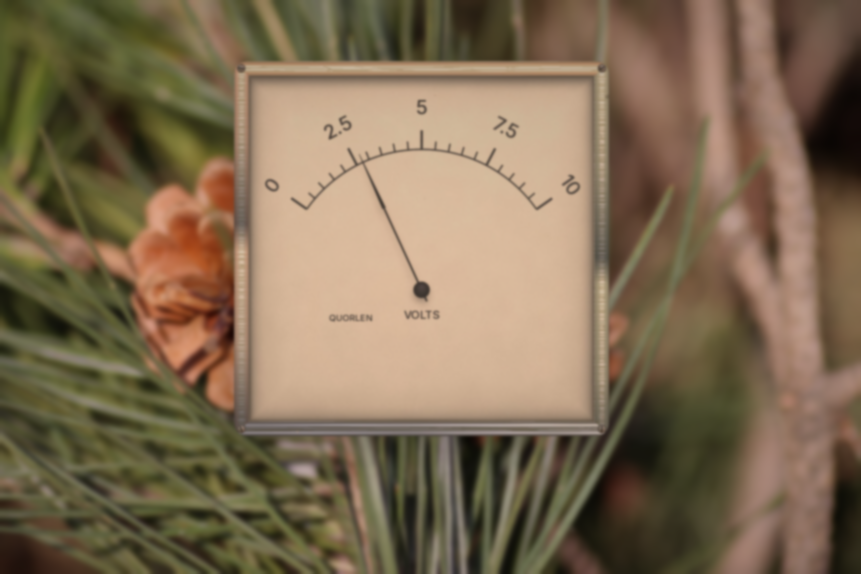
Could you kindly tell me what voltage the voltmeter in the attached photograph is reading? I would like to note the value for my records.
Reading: 2.75 V
